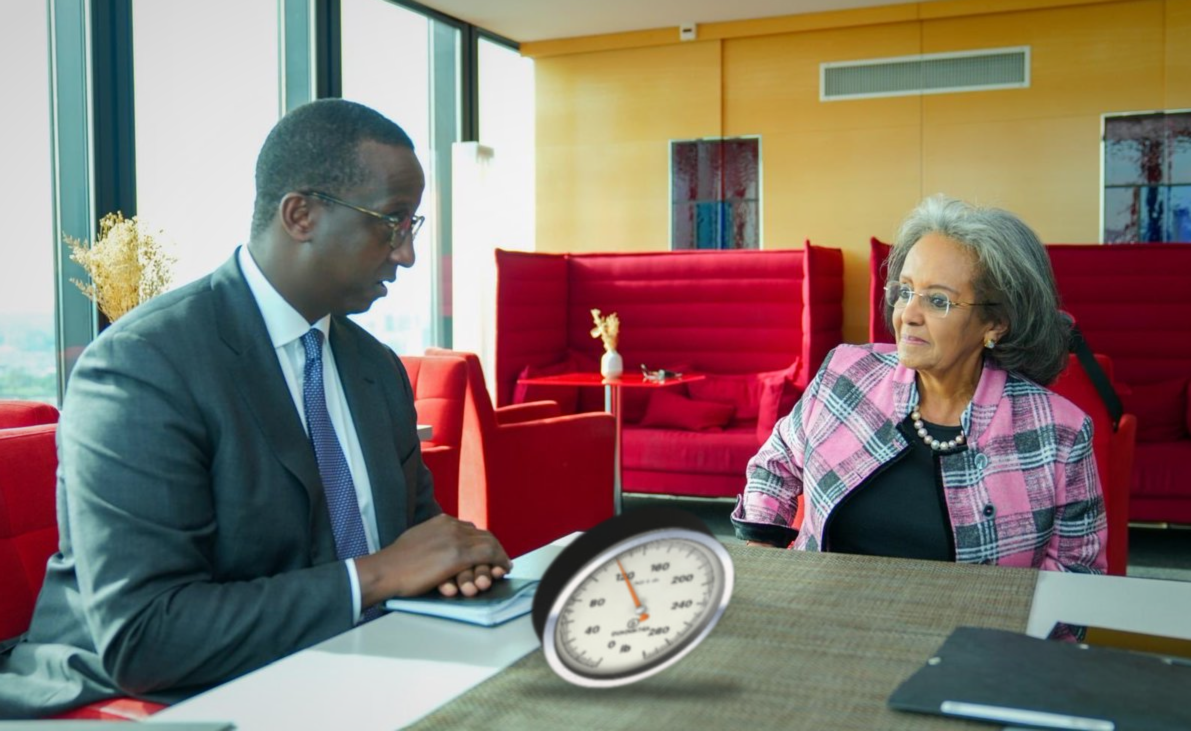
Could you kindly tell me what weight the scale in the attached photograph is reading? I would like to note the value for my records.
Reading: 120 lb
